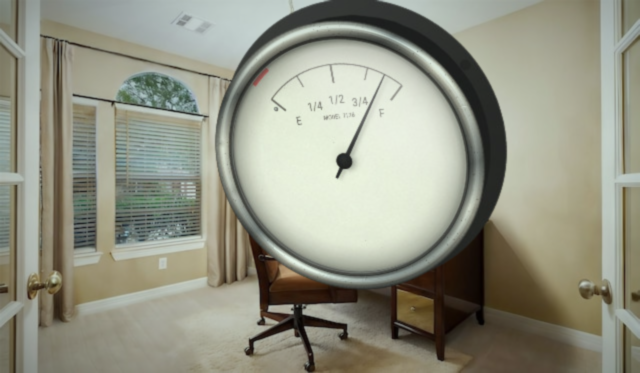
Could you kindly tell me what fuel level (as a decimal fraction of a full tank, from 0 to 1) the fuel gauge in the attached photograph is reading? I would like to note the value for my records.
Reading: 0.875
